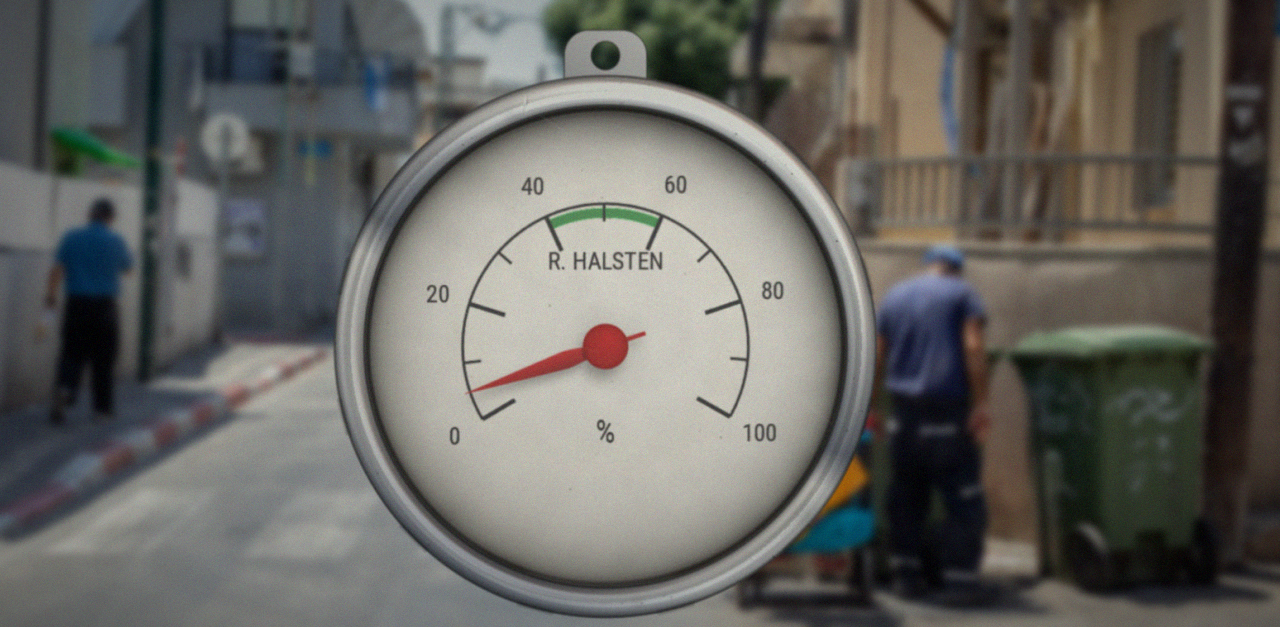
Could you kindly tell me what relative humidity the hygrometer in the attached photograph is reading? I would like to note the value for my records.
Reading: 5 %
